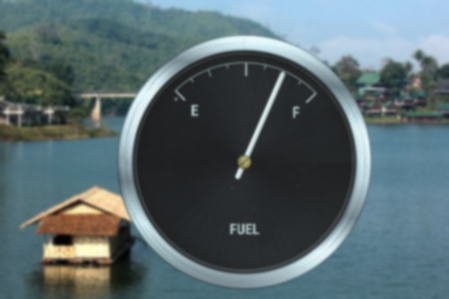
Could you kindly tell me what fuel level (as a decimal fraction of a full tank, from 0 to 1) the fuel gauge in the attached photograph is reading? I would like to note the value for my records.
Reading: 0.75
